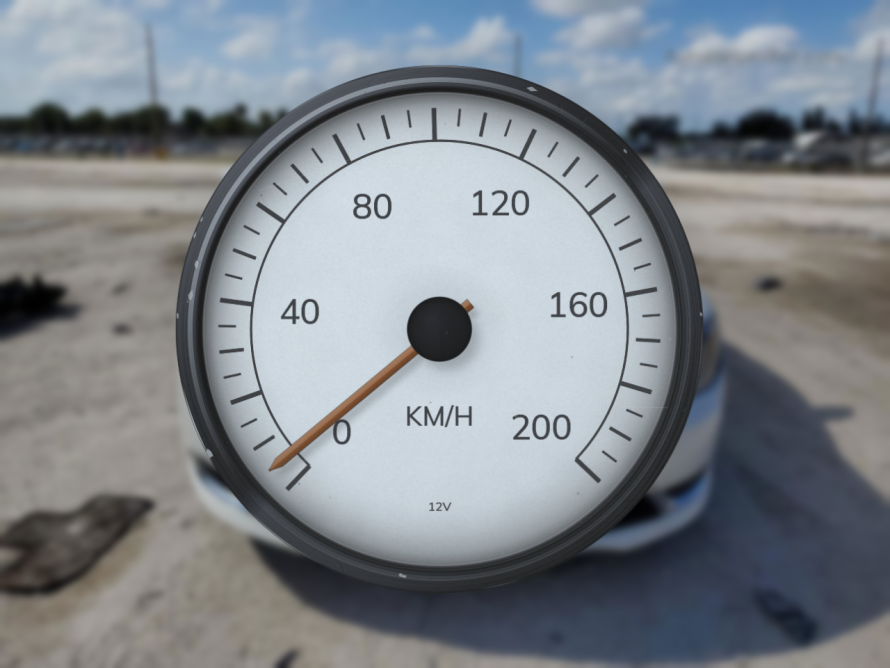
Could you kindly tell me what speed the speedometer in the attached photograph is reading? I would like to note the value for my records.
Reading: 5 km/h
